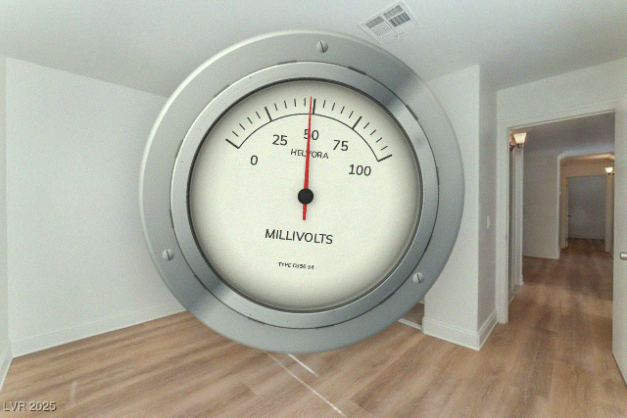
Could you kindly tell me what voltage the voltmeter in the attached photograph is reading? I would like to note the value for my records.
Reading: 47.5 mV
